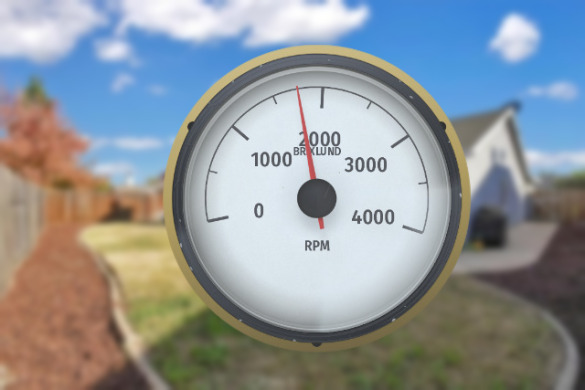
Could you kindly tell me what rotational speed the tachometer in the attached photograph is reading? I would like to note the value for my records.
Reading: 1750 rpm
